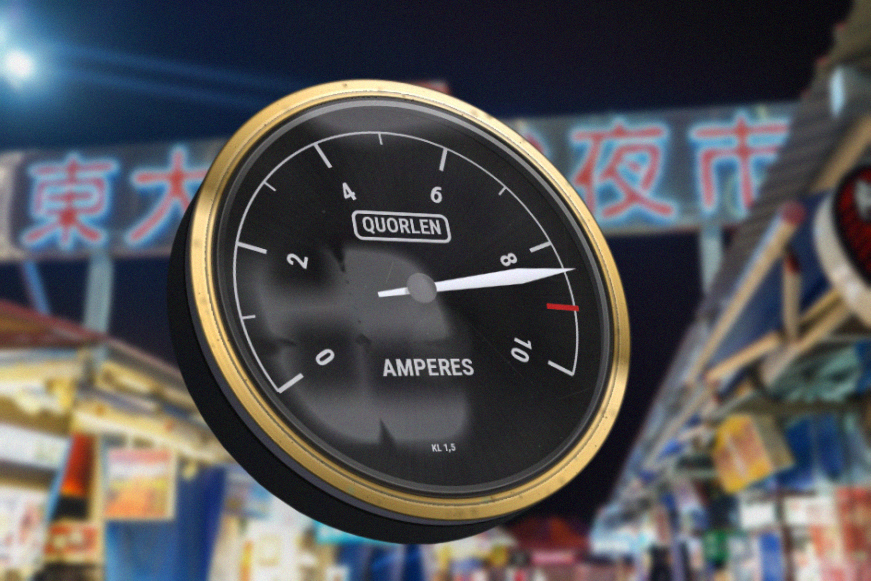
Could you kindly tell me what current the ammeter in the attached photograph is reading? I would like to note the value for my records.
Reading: 8.5 A
